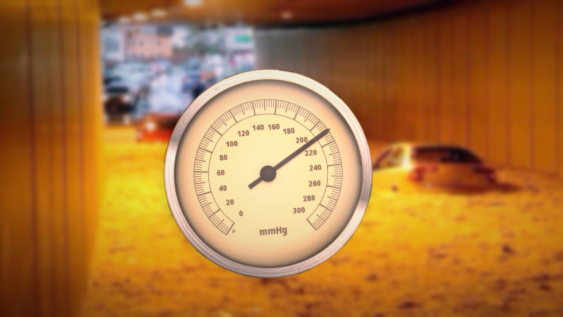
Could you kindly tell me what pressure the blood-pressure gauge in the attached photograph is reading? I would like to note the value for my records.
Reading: 210 mmHg
